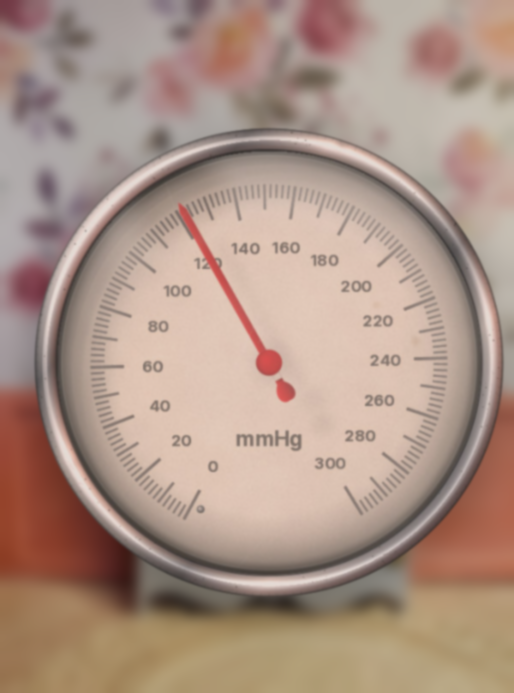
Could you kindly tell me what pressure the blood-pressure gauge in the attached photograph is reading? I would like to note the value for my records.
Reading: 122 mmHg
